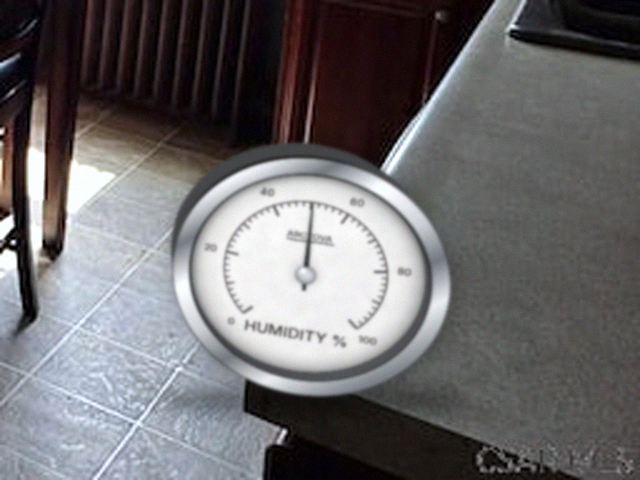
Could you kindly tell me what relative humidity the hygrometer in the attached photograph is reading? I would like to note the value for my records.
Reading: 50 %
